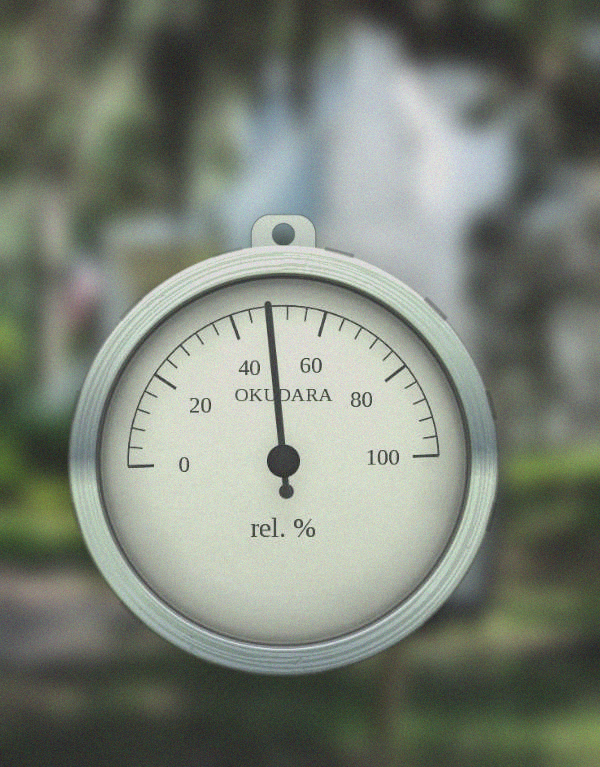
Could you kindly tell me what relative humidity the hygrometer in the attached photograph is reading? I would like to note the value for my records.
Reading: 48 %
